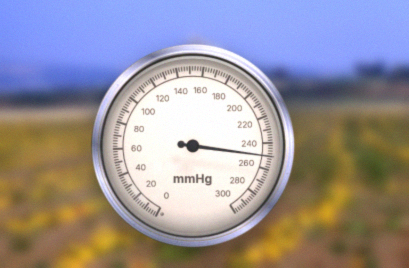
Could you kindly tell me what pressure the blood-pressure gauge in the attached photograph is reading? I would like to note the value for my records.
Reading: 250 mmHg
